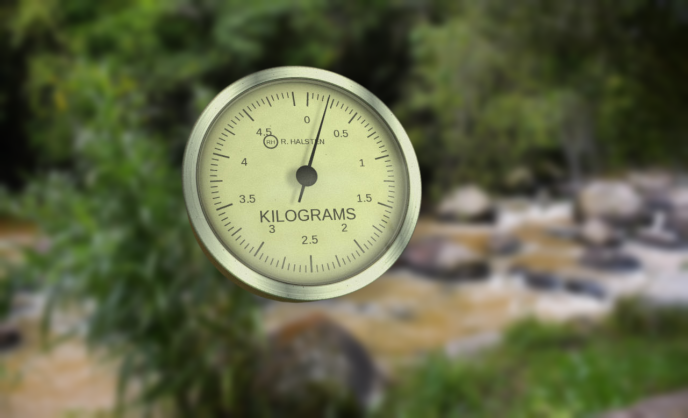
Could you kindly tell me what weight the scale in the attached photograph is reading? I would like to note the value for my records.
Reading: 0.2 kg
